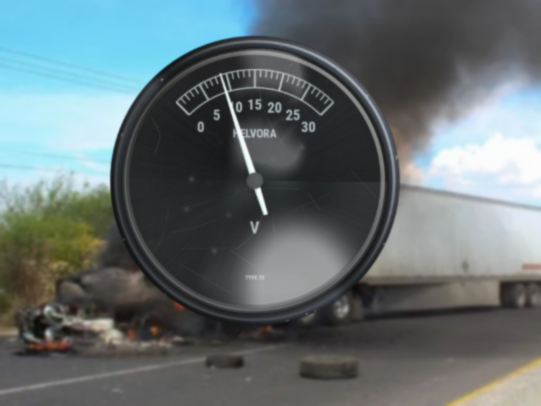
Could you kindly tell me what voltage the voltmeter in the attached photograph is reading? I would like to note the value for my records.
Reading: 9 V
